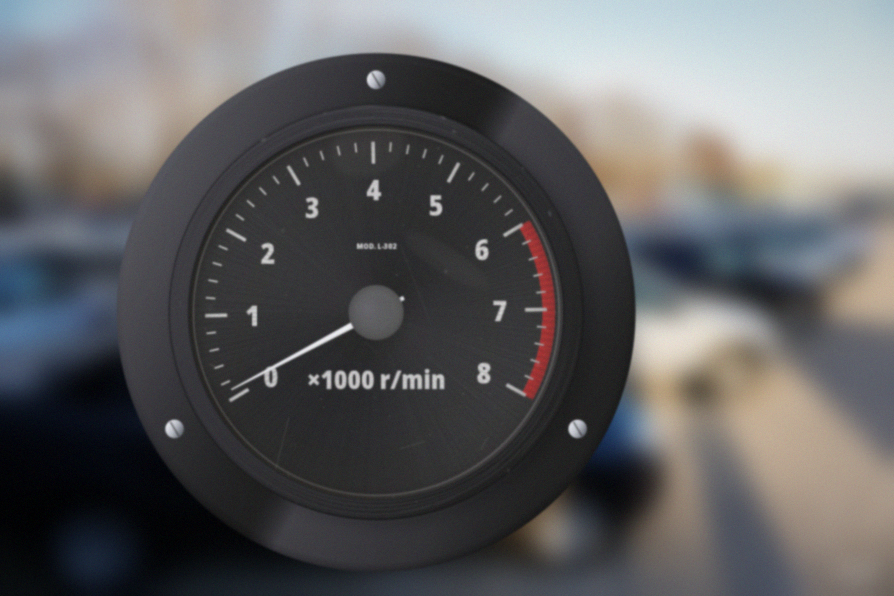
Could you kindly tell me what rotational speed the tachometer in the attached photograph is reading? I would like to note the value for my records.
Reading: 100 rpm
